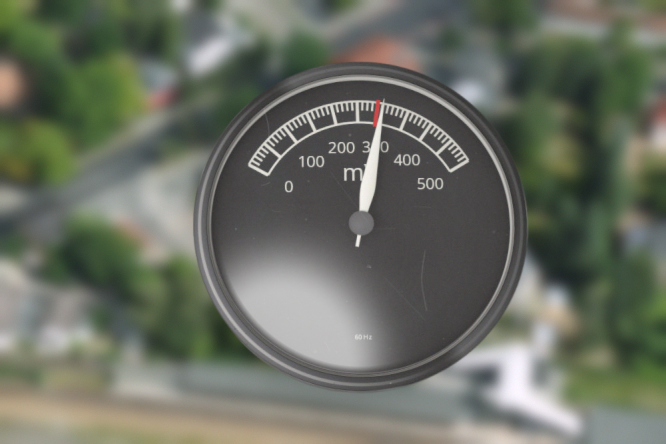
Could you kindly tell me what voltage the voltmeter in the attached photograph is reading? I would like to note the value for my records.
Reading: 300 mV
